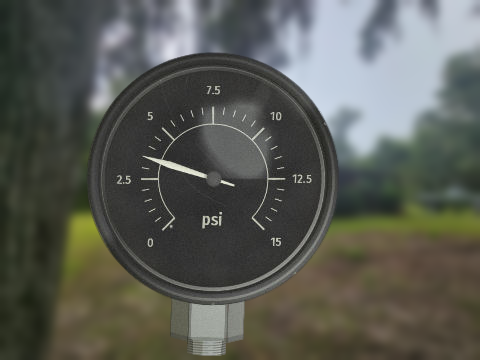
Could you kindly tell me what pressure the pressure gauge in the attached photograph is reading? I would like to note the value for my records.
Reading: 3.5 psi
